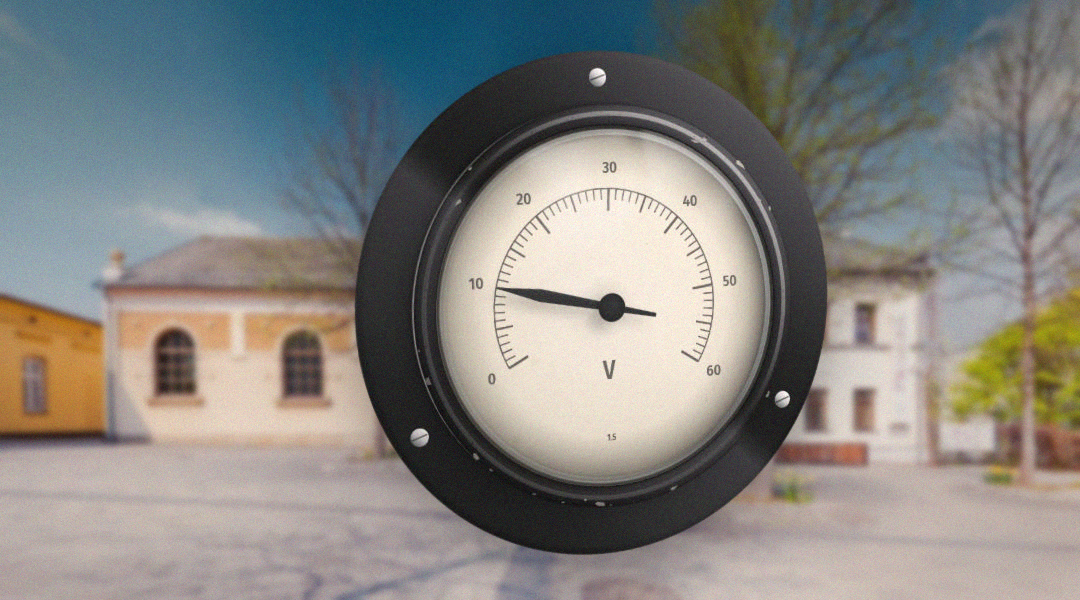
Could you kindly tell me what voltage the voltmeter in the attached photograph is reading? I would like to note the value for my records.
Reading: 10 V
